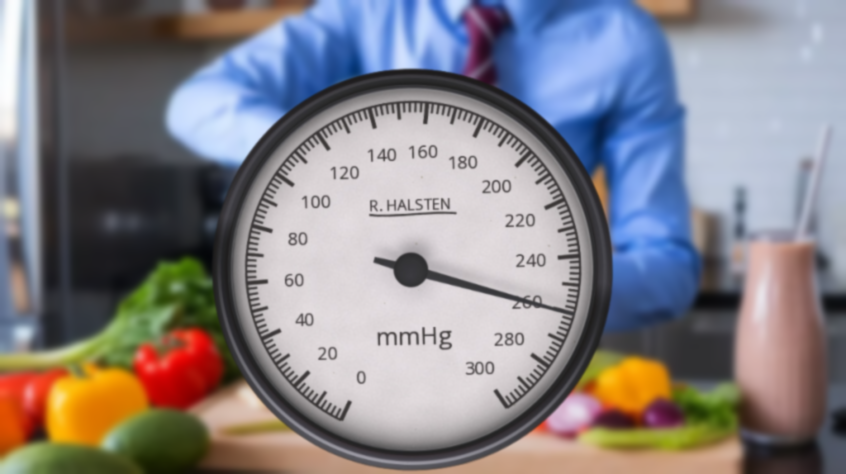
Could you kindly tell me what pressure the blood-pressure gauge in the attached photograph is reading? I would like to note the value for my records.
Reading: 260 mmHg
